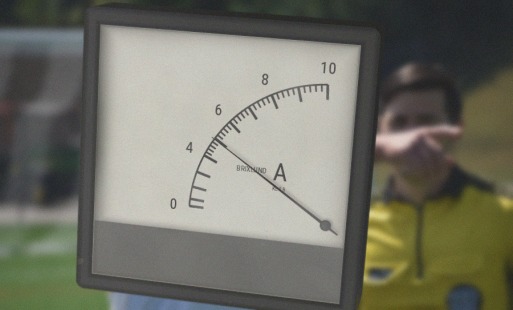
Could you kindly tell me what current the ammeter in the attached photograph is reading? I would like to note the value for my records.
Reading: 5 A
